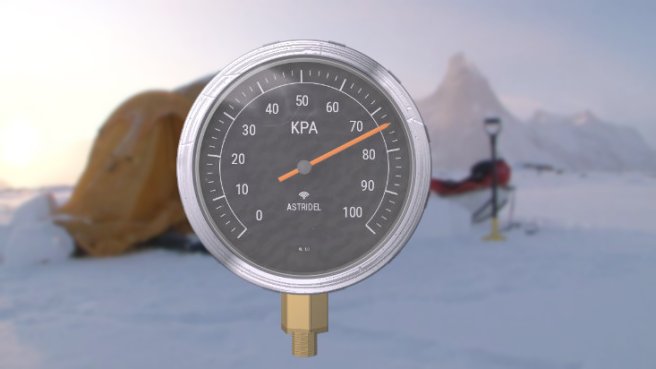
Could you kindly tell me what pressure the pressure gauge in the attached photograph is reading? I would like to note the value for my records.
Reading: 74 kPa
